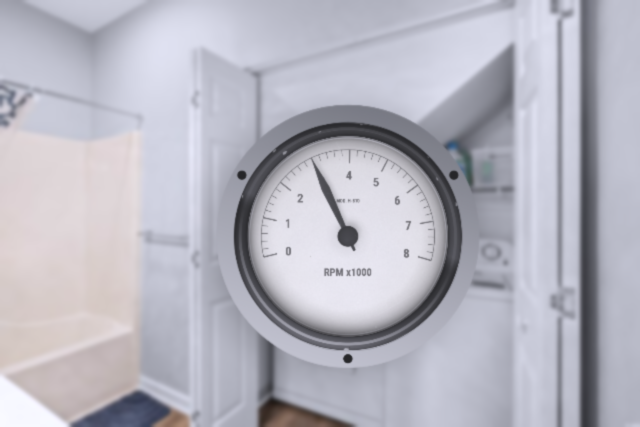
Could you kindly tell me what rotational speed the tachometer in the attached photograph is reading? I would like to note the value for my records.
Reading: 3000 rpm
